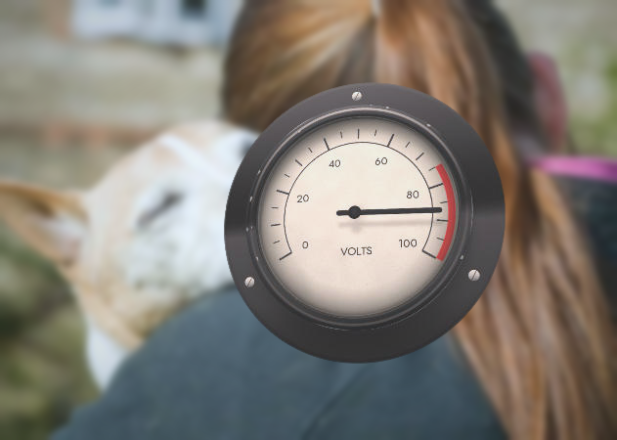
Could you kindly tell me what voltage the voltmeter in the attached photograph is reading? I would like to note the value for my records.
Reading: 87.5 V
